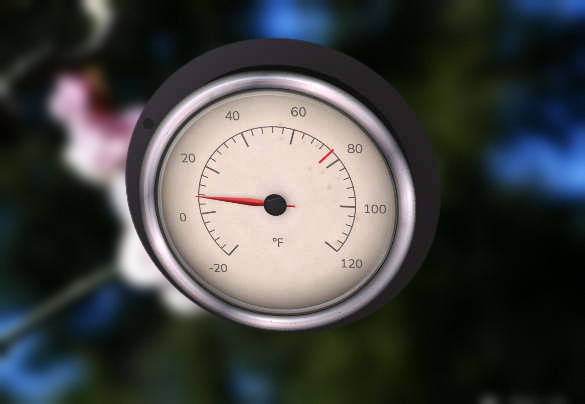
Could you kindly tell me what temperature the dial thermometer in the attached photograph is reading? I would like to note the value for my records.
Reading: 8 °F
